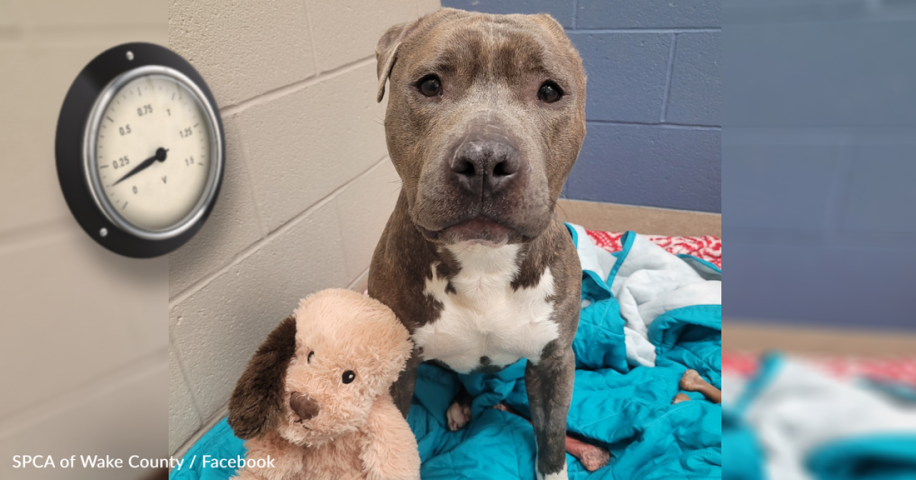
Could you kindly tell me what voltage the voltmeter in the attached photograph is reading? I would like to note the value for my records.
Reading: 0.15 V
